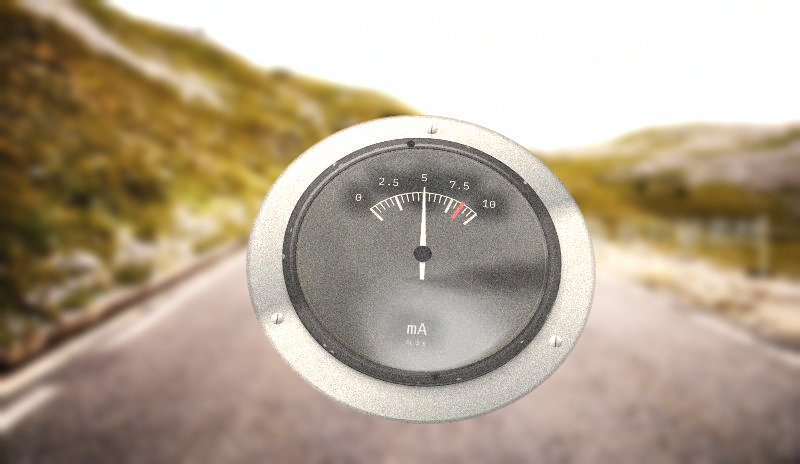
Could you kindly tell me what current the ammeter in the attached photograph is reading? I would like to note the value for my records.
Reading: 5 mA
